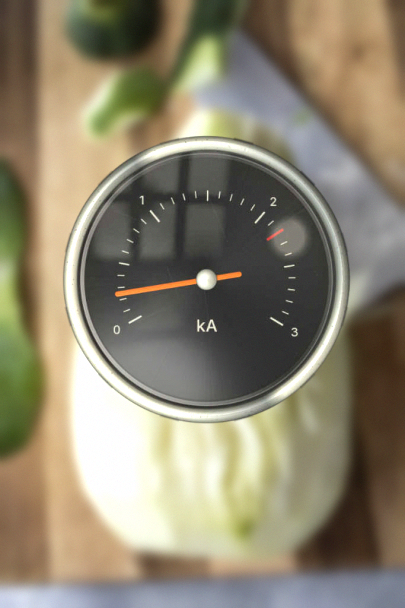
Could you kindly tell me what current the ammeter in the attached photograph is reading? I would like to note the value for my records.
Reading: 0.25 kA
